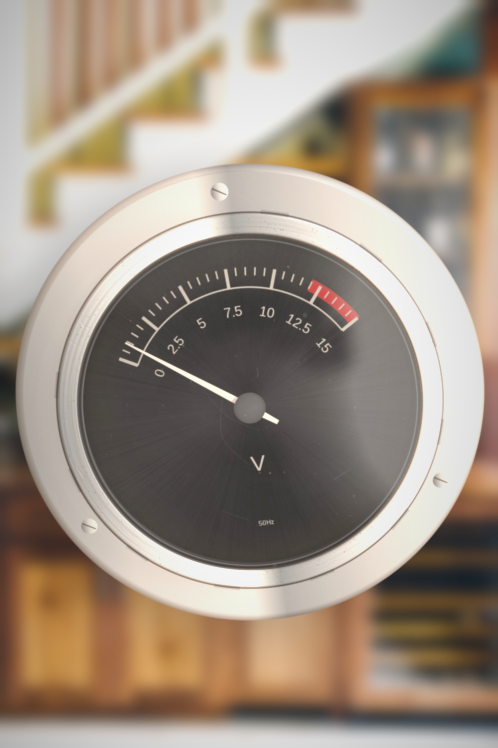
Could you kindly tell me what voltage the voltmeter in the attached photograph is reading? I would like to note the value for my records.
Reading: 1 V
